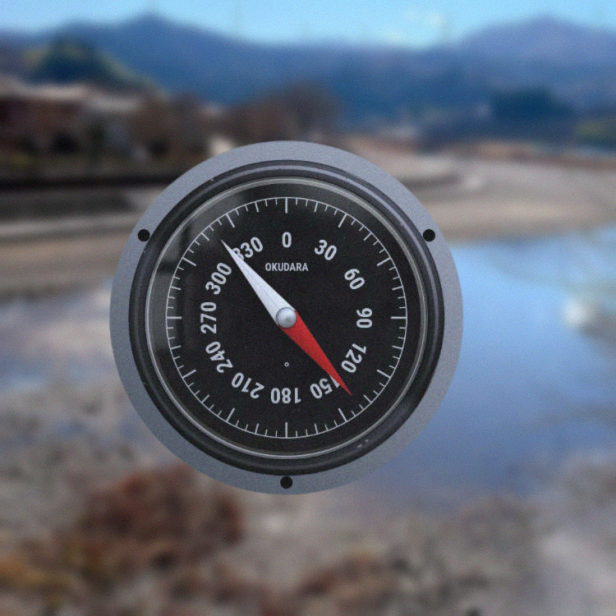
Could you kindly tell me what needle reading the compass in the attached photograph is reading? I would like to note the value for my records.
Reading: 140 °
